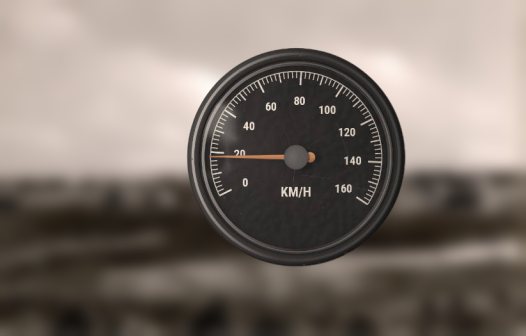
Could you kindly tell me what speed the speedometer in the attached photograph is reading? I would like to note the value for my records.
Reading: 18 km/h
